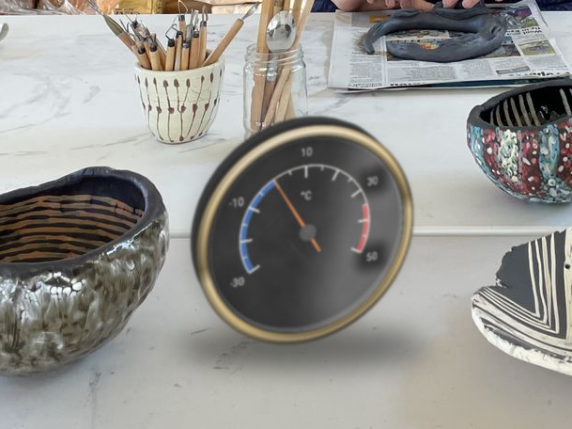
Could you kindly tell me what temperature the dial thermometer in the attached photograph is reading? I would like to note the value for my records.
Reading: 0 °C
